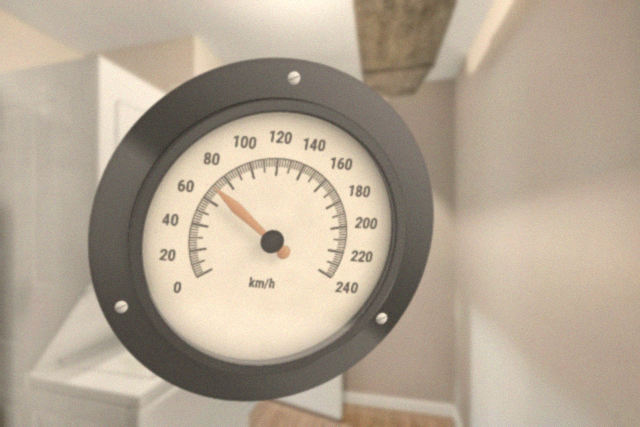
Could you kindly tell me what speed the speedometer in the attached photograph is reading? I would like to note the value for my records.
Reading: 70 km/h
